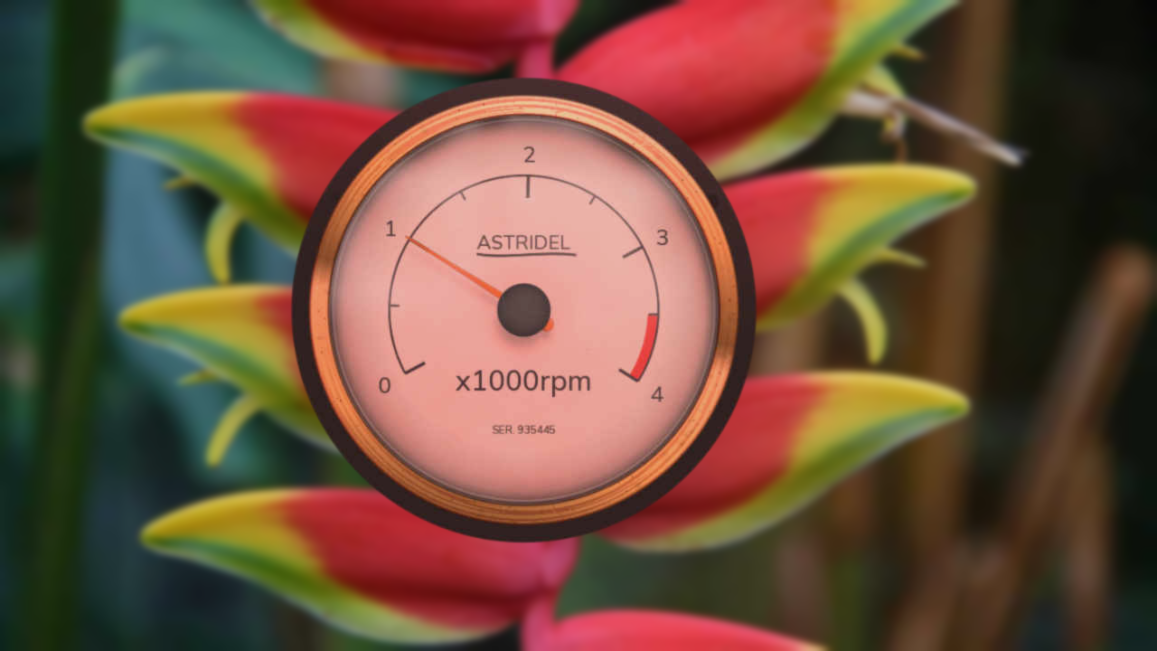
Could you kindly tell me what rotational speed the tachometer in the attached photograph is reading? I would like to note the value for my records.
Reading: 1000 rpm
